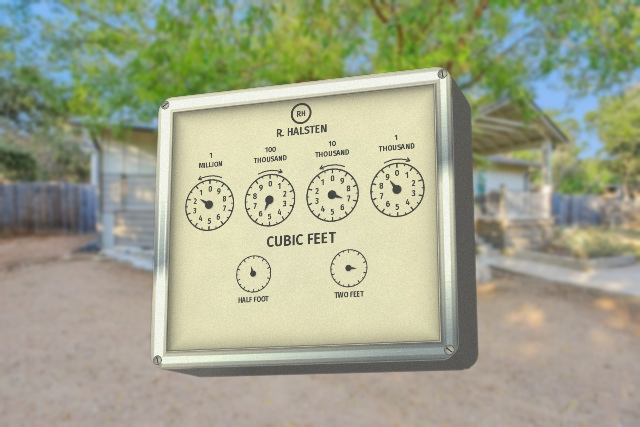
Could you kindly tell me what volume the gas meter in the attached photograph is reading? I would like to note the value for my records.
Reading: 156900 ft³
